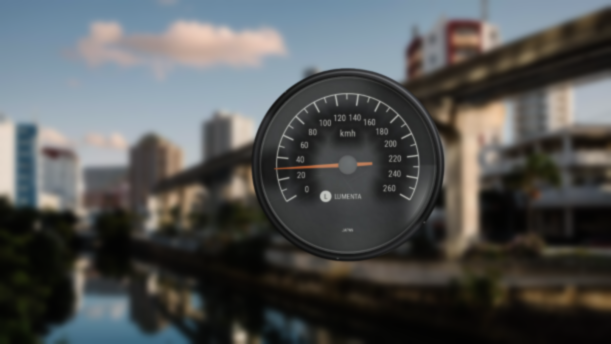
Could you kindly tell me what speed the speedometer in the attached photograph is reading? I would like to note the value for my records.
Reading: 30 km/h
